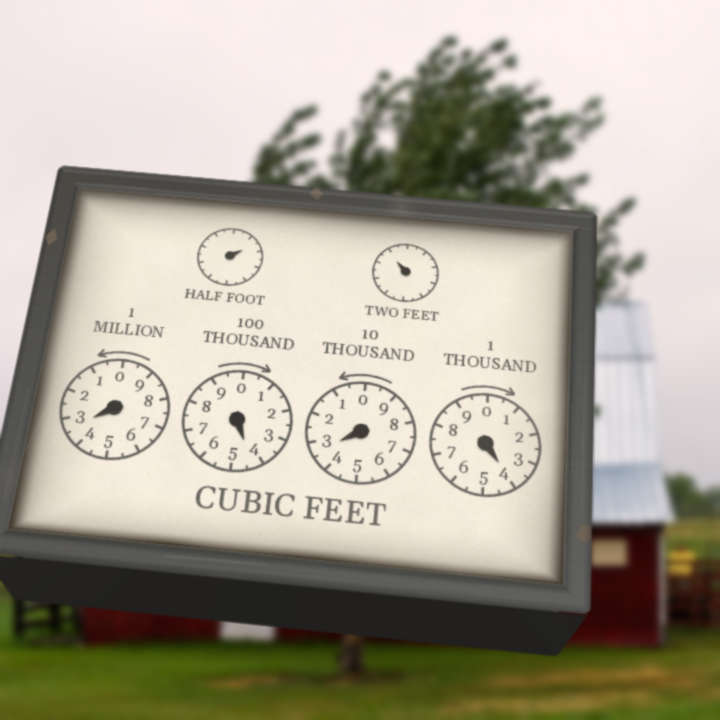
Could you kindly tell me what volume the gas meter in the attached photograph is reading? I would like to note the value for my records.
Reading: 343400 ft³
